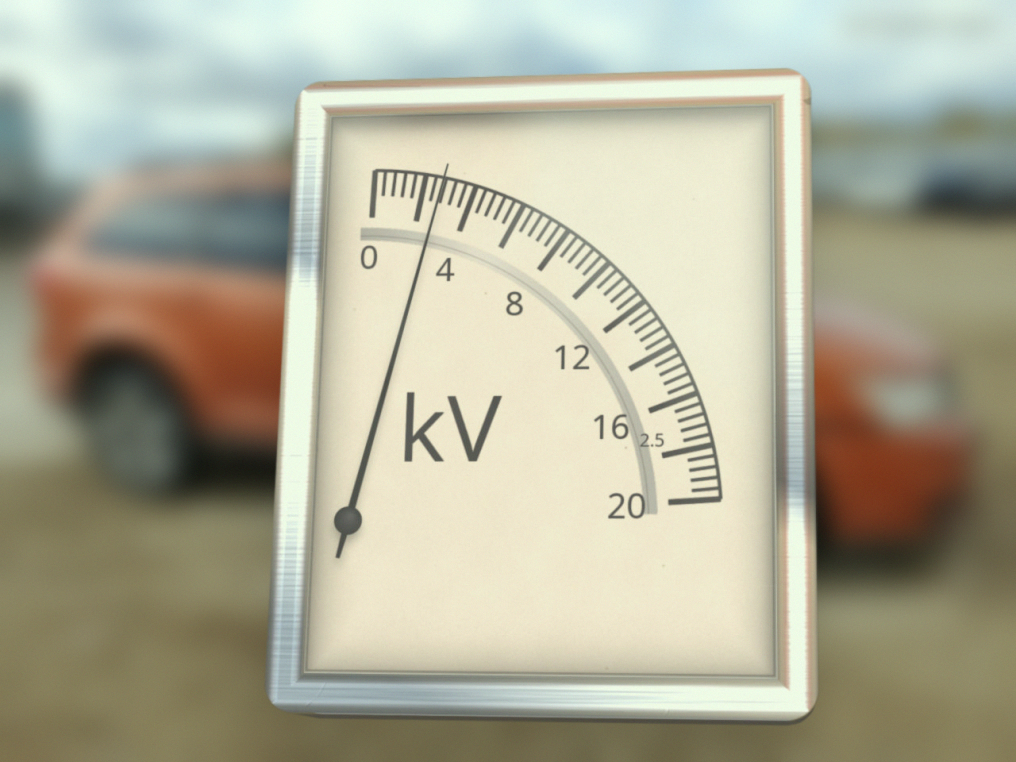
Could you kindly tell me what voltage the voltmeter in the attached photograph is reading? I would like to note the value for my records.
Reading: 2.8 kV
